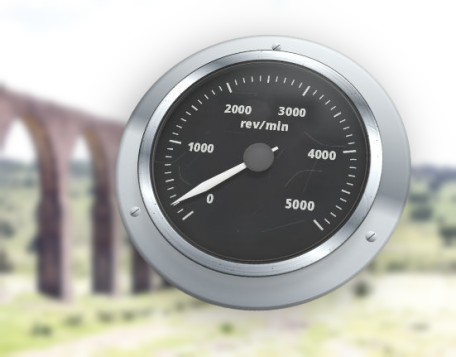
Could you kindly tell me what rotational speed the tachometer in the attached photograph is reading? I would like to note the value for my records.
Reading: 200 rpm
